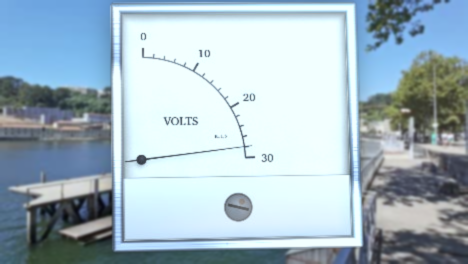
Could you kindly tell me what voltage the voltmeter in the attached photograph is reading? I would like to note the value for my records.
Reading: 28 V
